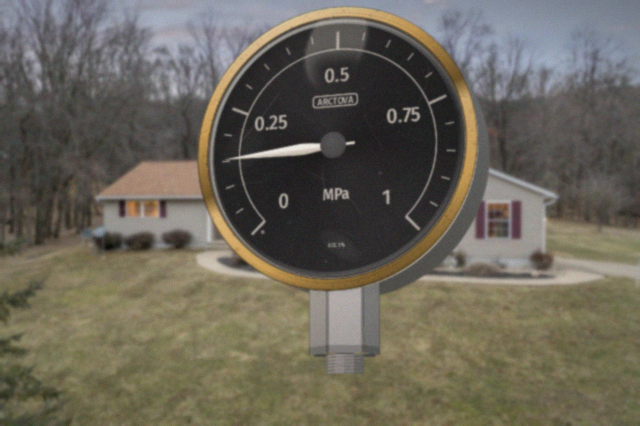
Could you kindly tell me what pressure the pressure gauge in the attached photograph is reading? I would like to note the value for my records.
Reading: 0.15 MPa
